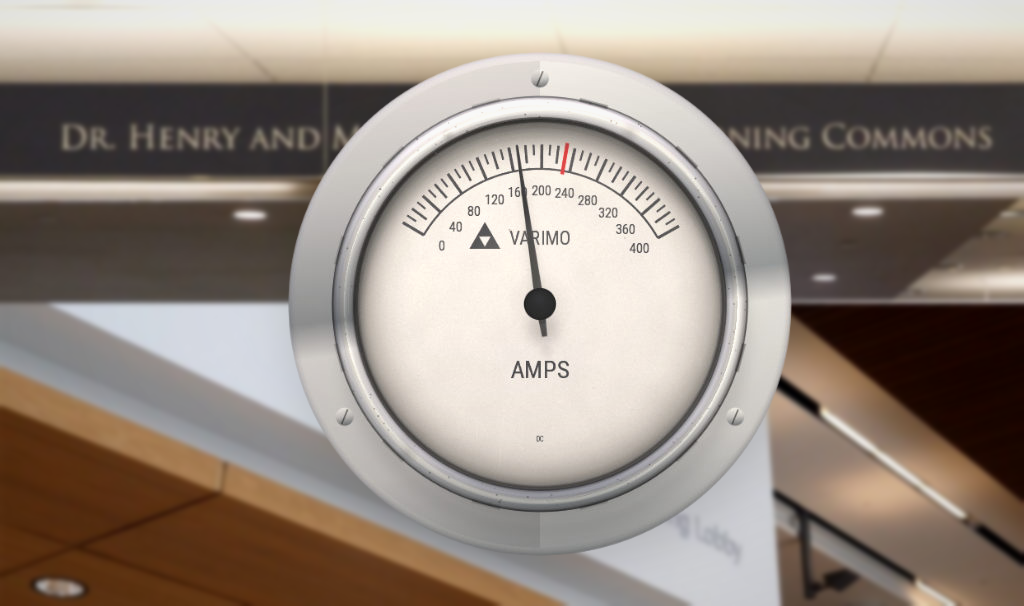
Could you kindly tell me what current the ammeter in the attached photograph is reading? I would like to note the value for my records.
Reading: 170 A
